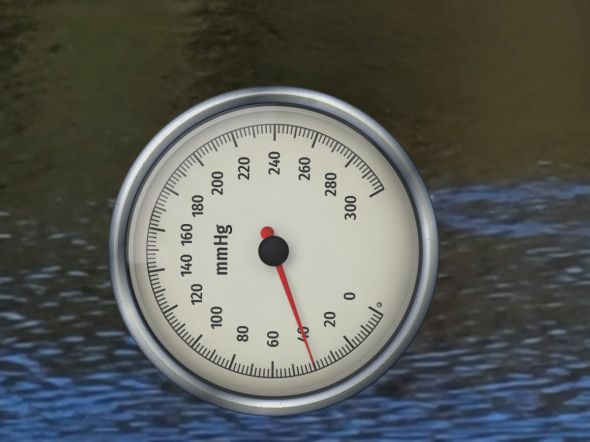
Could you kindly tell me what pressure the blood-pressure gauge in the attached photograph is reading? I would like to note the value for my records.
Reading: 40 mmHg
